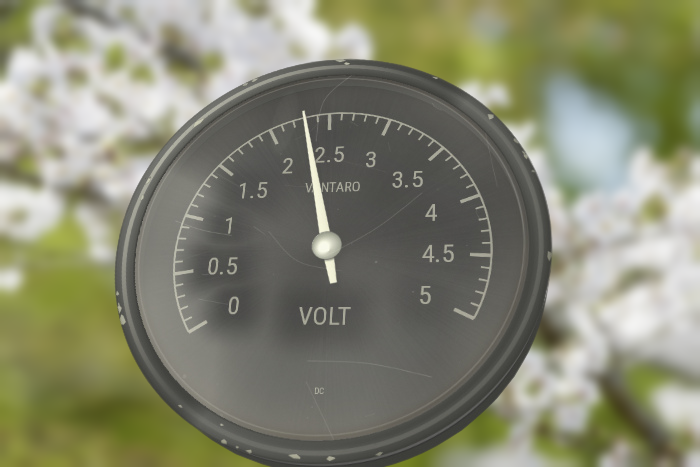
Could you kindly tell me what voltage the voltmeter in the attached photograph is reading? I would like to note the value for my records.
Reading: 2.3 V
